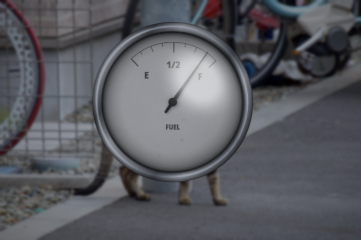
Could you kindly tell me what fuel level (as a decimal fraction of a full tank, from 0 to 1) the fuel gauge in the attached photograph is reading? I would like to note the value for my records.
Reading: 0.875
